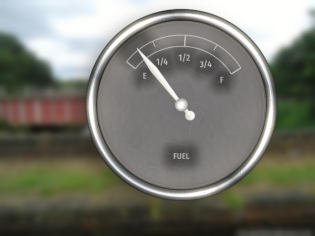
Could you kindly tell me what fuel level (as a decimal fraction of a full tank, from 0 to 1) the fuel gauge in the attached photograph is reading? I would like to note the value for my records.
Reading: 0.125
